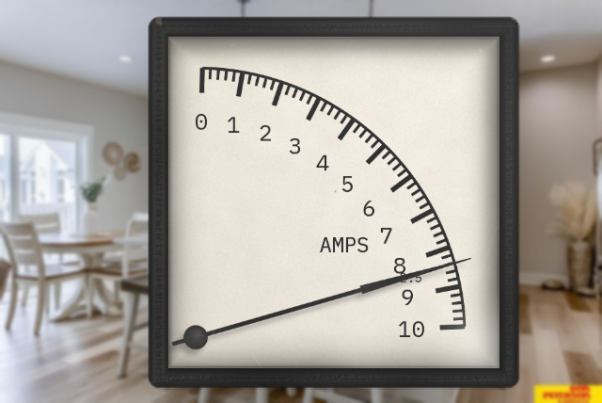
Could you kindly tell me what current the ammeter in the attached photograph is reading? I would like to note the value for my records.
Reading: 8.4 A
